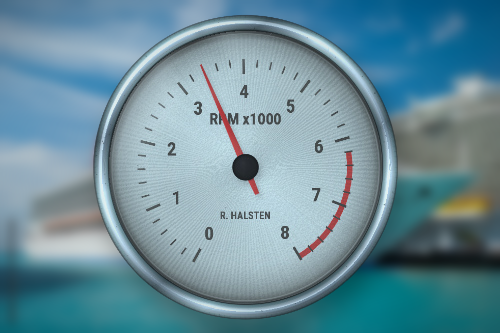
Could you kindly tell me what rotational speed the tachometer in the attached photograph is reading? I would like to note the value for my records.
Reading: 3400 rpm
